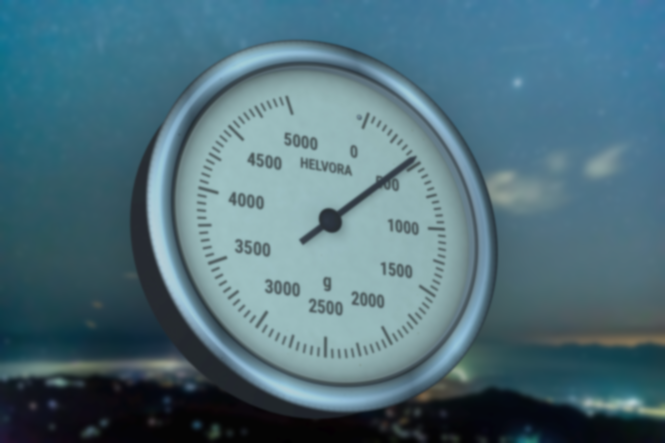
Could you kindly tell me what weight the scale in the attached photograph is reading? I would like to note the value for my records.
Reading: 450 g
